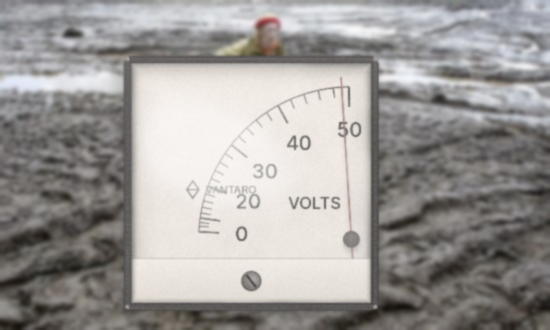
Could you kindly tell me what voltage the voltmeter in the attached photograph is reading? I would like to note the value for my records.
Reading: 49 V
